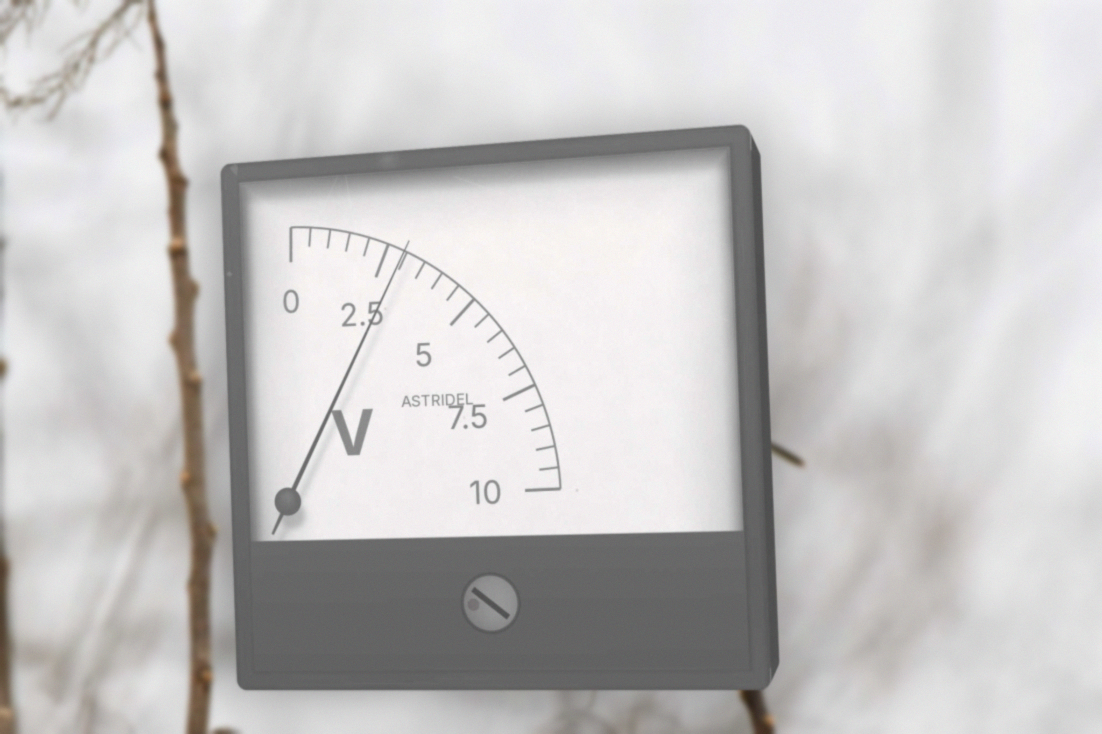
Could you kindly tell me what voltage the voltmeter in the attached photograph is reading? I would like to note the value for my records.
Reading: 3 V
